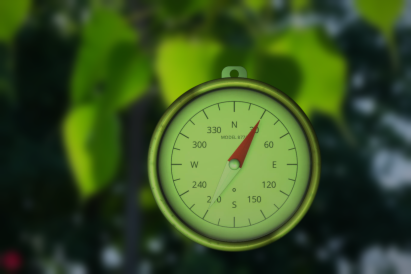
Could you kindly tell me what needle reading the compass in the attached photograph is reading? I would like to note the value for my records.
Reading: 30 °
